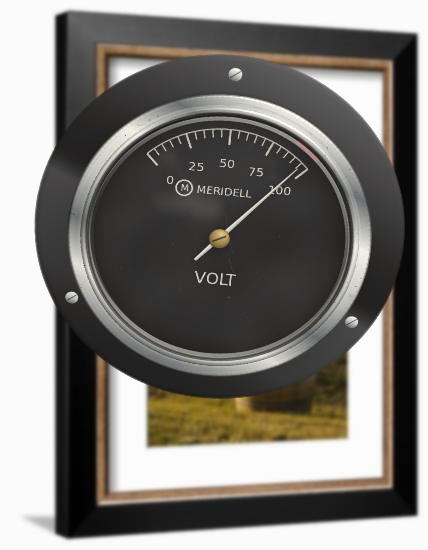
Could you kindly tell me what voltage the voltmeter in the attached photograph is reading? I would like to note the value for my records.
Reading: 95 V
